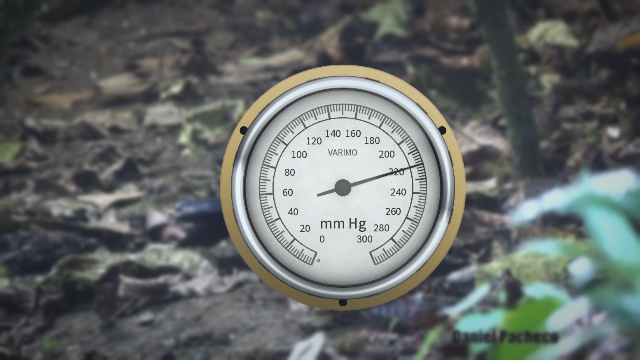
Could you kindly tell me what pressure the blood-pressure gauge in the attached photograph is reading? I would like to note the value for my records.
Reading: 220 mmHg
